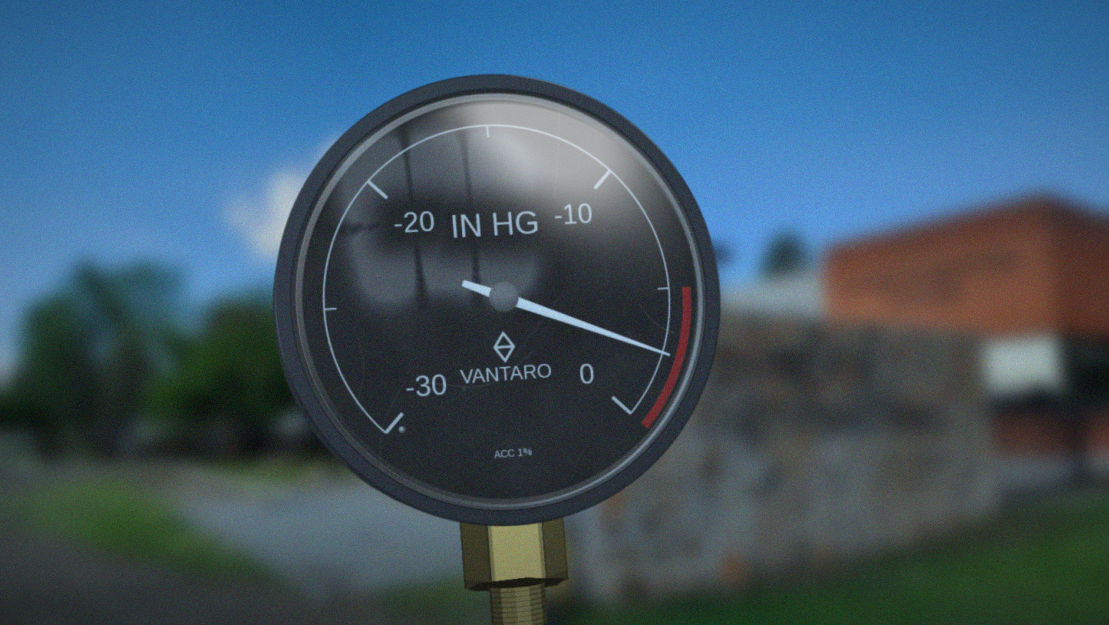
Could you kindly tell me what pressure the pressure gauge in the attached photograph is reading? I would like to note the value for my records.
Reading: -2.5 inHg
